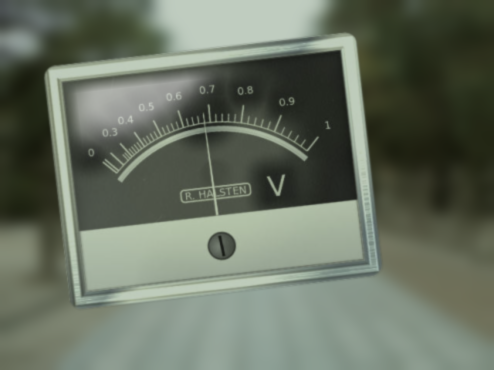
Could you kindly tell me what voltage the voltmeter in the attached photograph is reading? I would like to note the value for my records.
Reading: 0.68 V
